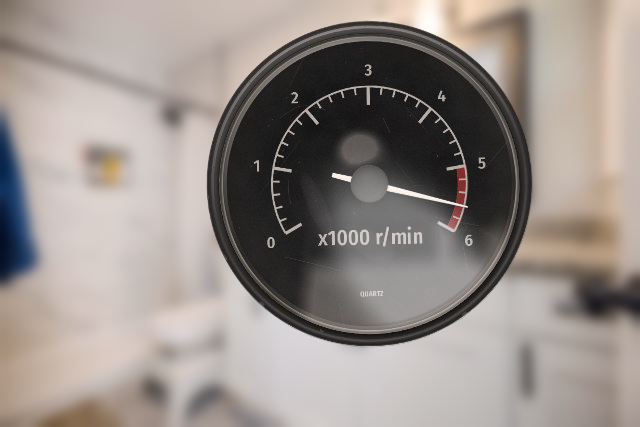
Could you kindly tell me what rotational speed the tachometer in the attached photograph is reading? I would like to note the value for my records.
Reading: 5600 rpm
